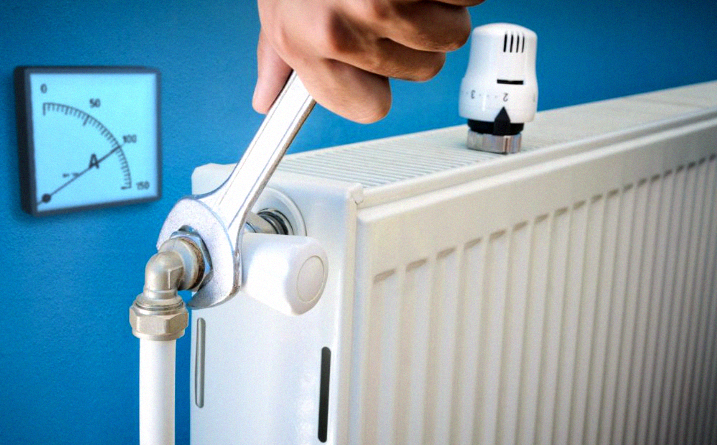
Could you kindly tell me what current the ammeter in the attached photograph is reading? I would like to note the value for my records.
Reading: 100 A
